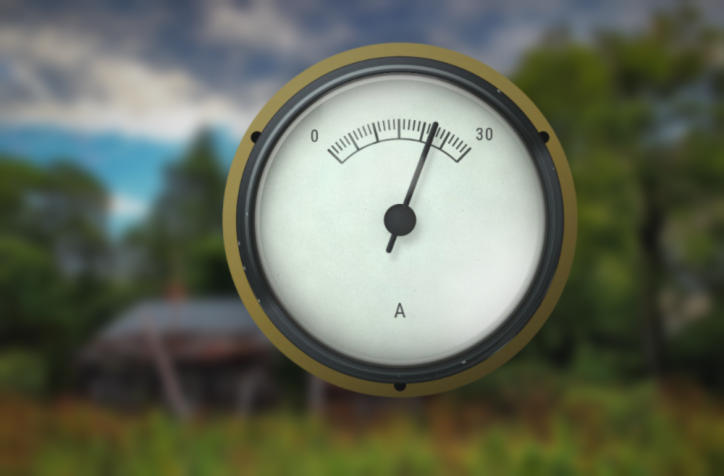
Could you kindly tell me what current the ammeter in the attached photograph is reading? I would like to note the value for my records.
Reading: 22 A
